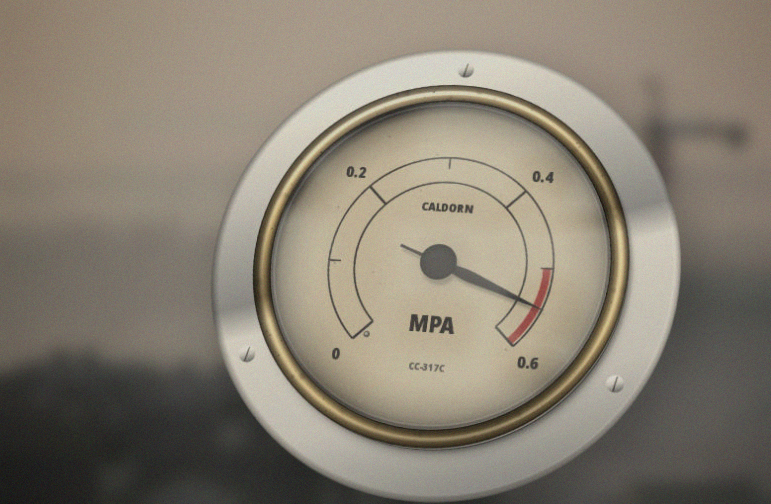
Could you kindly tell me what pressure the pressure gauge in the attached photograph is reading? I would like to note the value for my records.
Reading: 0.55 MPa
